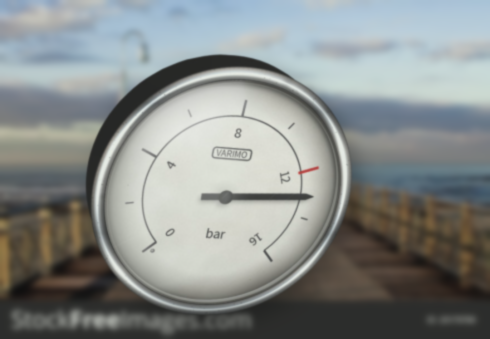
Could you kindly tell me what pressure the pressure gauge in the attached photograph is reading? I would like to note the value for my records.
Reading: 13 bar
